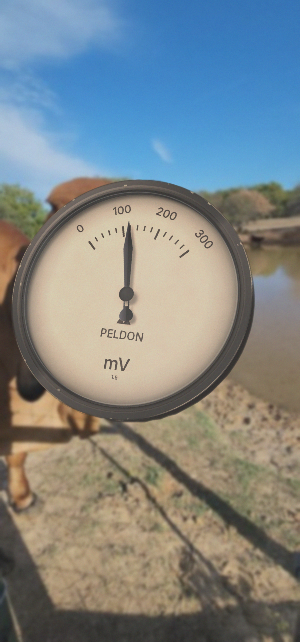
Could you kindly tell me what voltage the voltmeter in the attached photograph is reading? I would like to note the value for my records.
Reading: 120 mV
